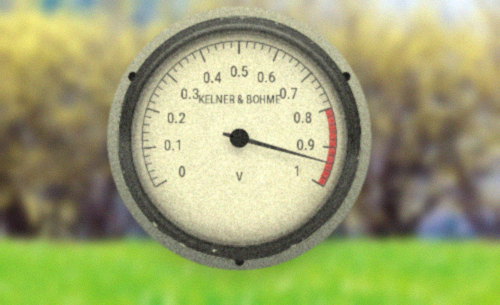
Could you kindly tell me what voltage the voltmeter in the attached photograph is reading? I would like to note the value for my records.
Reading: 0.94 V
